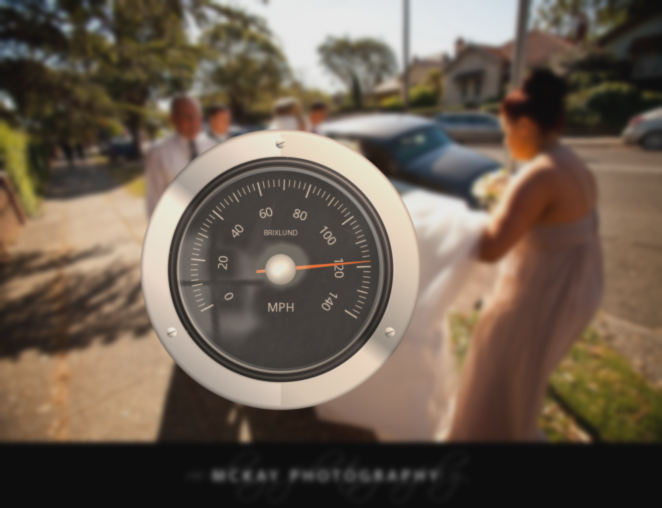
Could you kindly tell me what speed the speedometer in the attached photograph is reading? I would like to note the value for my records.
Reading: 118 mph
